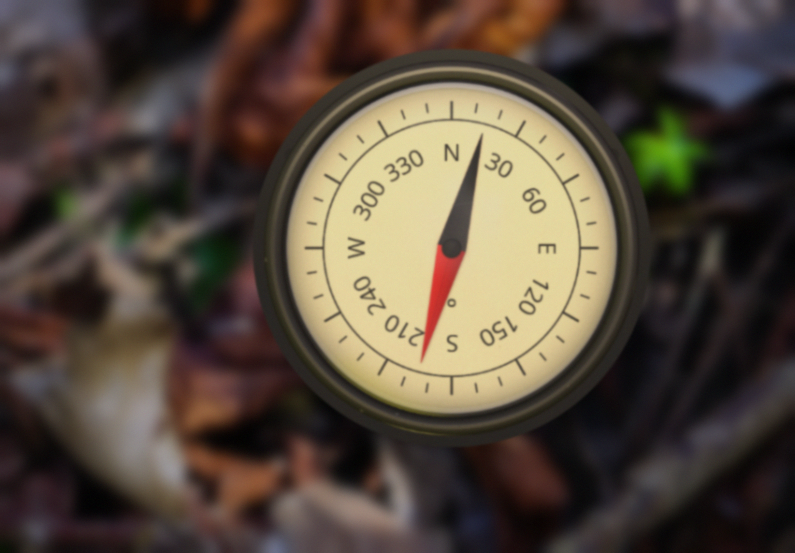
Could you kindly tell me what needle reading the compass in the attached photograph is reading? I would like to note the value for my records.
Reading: 195 °
